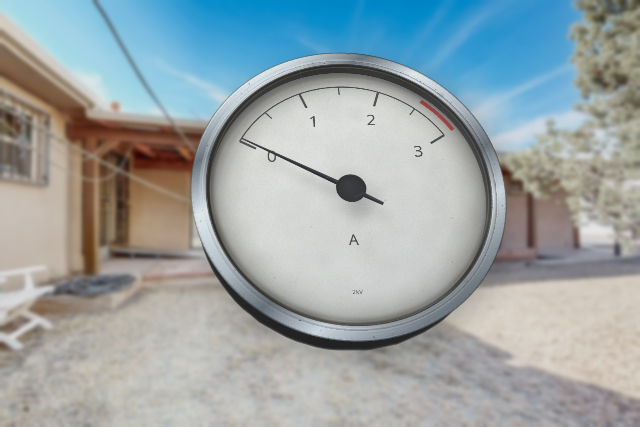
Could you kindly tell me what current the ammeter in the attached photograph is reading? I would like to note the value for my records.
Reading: 0 A
